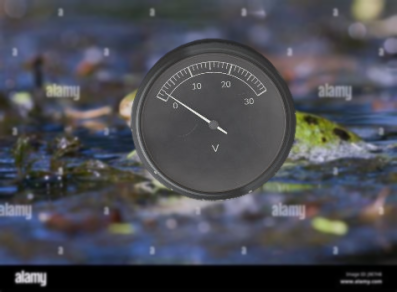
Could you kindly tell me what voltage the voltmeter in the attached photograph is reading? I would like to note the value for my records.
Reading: 2 V
